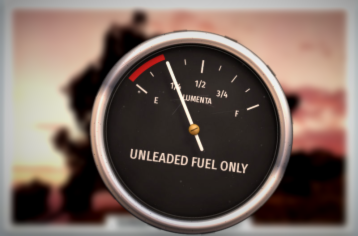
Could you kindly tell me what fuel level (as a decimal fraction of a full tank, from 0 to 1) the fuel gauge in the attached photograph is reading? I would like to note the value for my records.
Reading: 0.25
